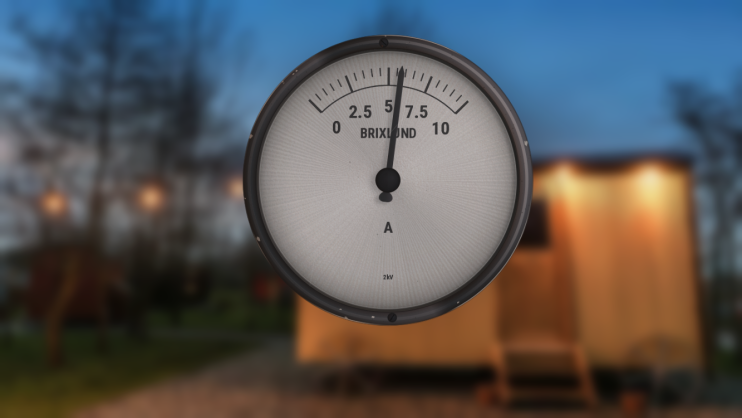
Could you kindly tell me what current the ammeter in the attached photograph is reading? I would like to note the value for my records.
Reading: 5.75 A
